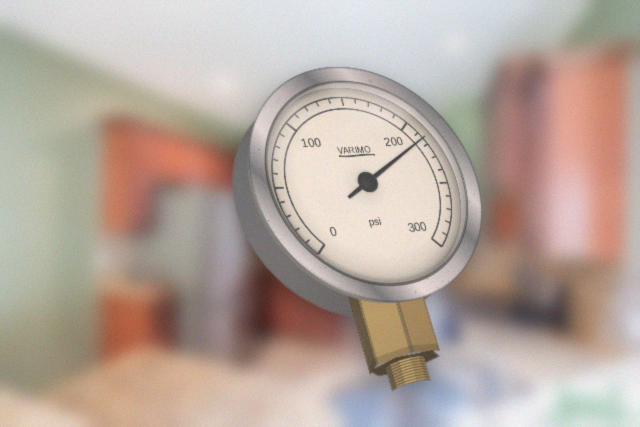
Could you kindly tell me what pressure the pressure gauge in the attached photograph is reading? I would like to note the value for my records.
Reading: 215 psi
